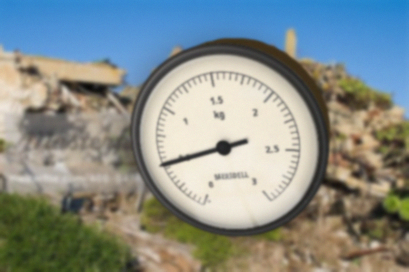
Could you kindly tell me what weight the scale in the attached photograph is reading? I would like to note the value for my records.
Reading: 0.5 kg
